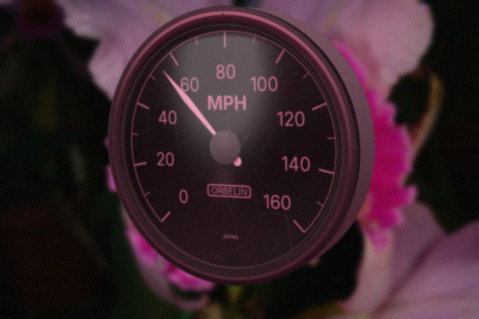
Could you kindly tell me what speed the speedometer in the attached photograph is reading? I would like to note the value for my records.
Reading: 55 mph
